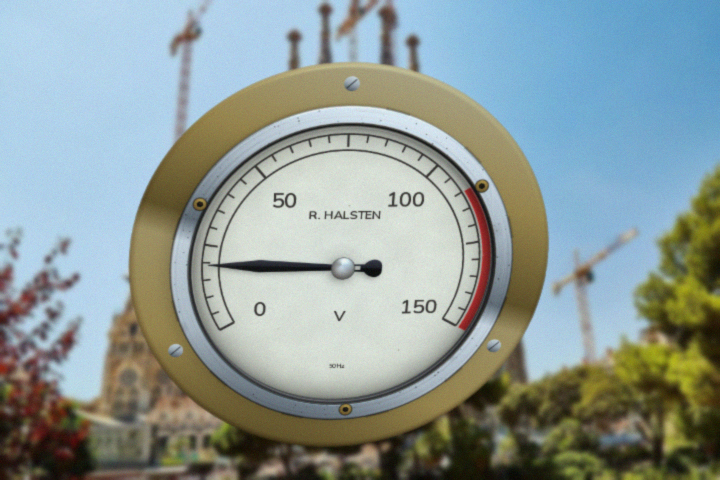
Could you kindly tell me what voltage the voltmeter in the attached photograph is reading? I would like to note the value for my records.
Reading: 20 V
